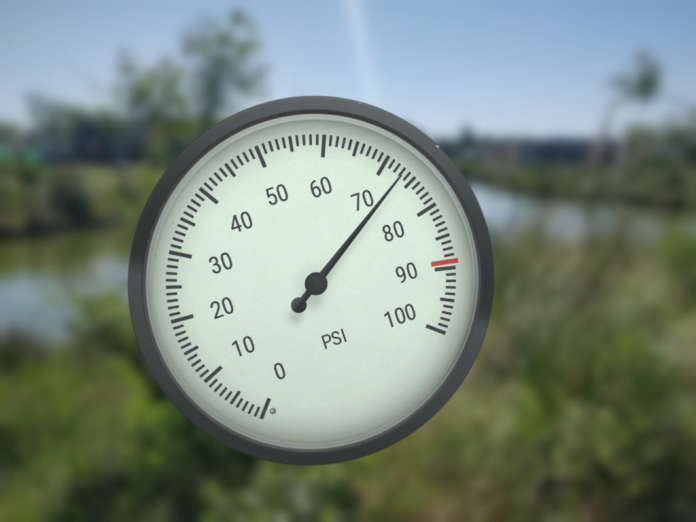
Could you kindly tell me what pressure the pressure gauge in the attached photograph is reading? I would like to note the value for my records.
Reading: 73 psi
